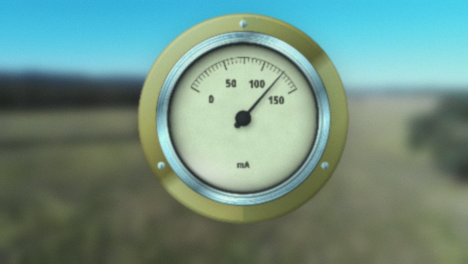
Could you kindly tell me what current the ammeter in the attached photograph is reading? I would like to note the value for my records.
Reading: 125 mA
